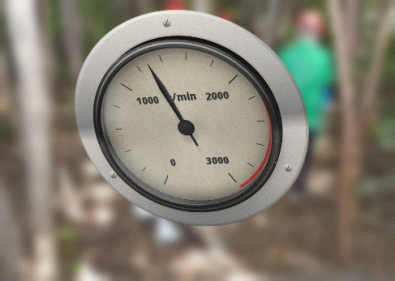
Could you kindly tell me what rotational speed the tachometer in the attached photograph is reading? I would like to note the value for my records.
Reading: 1300 rpm
